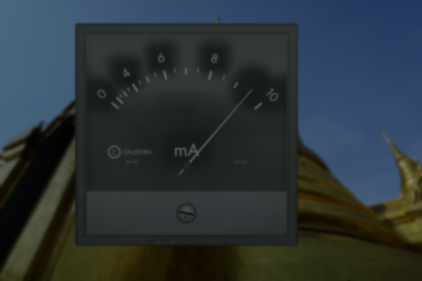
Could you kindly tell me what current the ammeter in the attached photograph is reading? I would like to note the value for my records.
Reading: 9.5 mA
